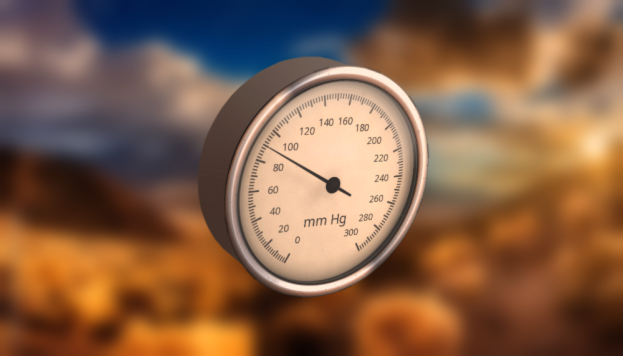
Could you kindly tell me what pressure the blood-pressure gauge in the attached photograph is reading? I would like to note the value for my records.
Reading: 90 mmHg
